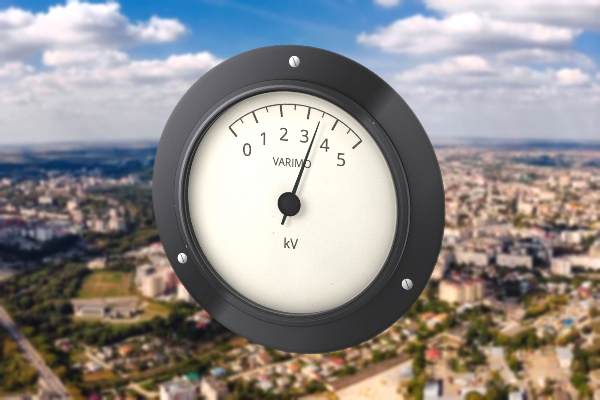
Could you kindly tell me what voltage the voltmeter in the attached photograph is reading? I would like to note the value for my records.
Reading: 3.5 kV
